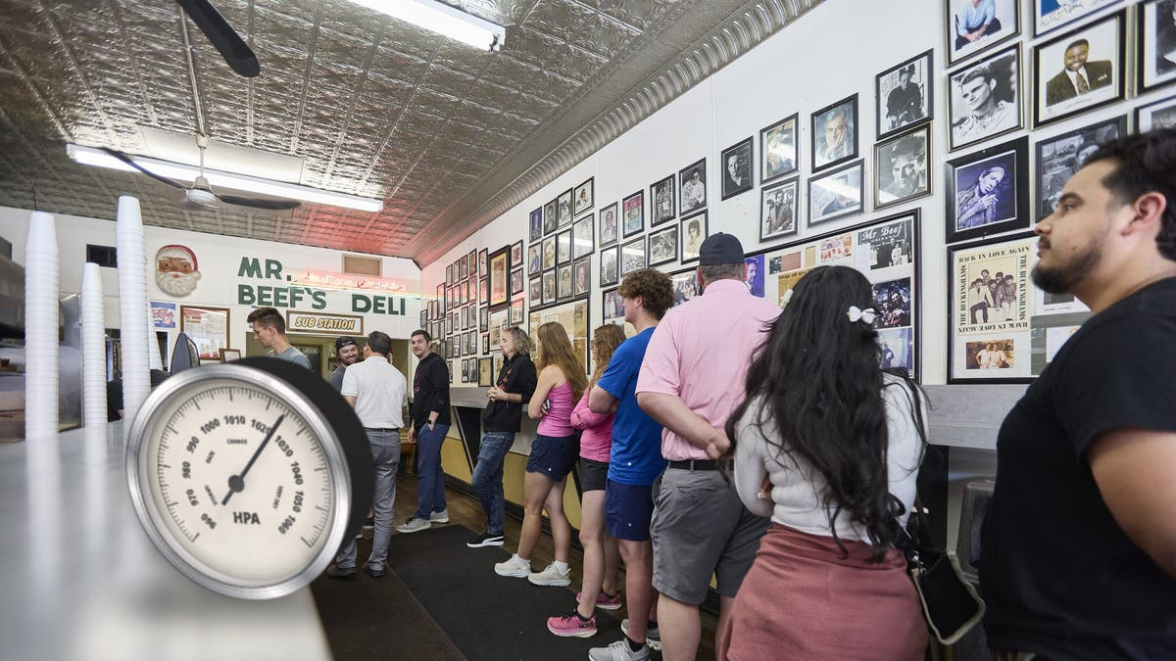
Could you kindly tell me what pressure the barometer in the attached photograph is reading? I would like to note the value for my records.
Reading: 1025 hPa
